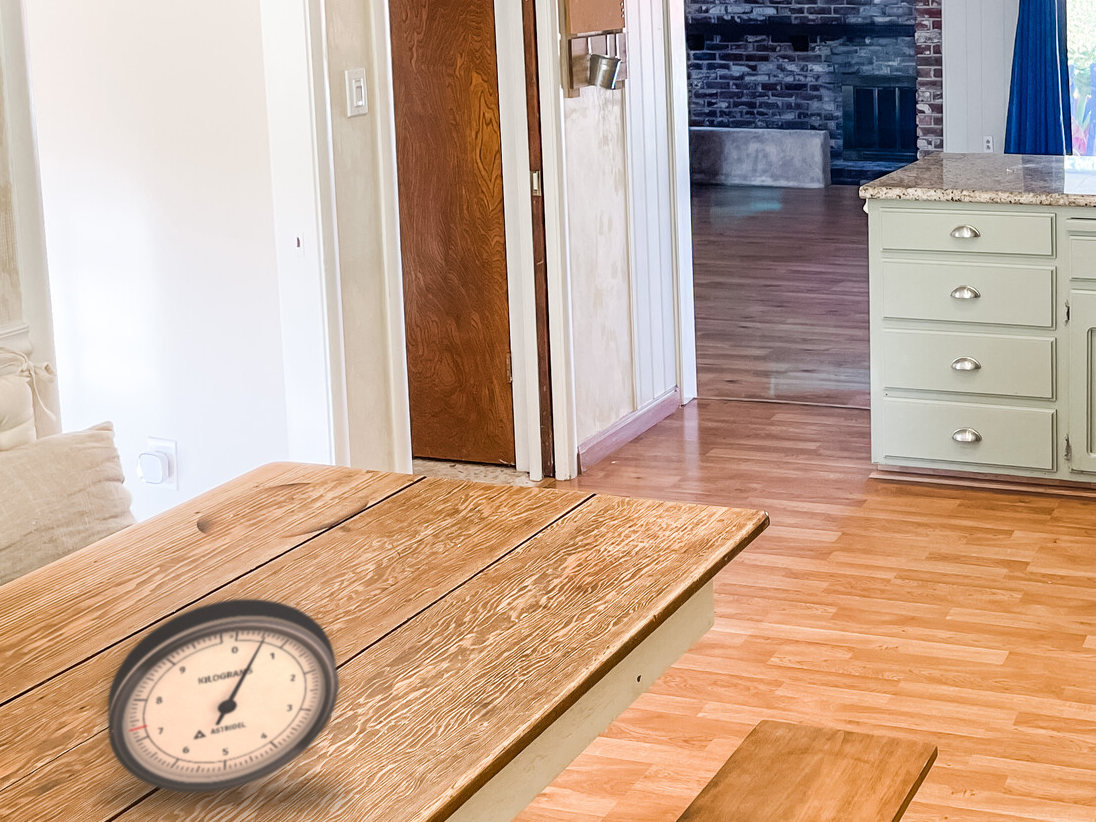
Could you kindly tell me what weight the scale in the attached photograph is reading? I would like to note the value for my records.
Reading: 0.5 kg
